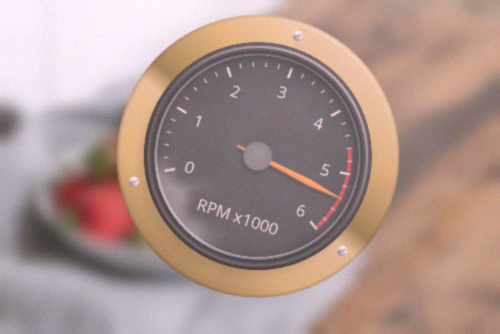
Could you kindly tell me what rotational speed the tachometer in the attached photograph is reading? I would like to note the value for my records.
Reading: 5400 rpm
